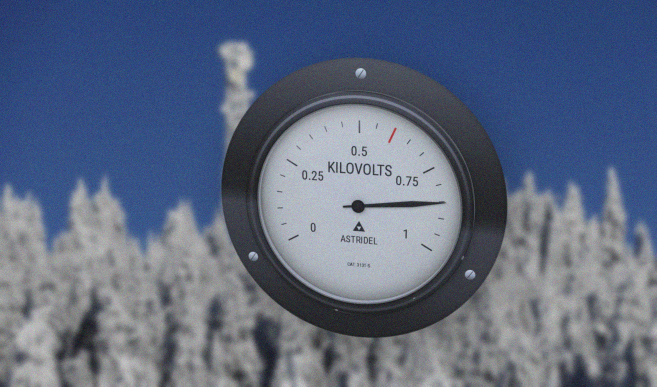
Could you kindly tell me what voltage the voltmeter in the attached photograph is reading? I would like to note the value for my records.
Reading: 0.85 kV
